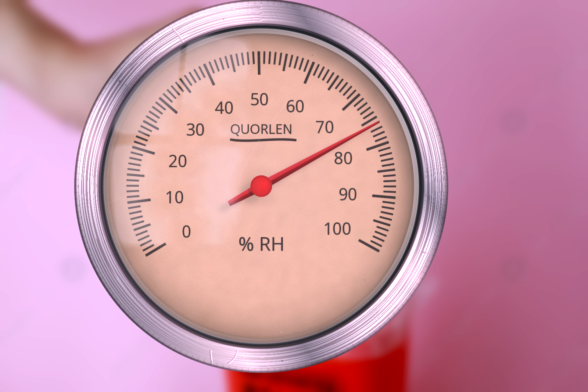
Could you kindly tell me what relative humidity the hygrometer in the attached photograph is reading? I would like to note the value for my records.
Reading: 76 %
